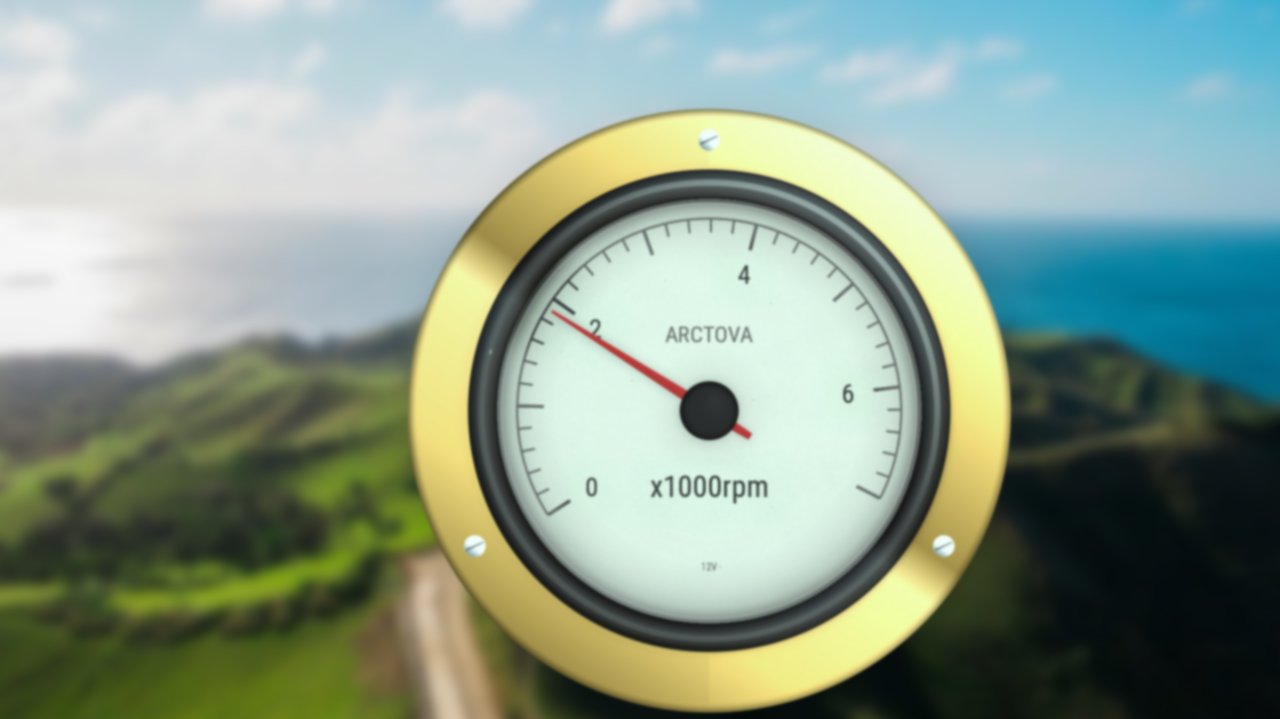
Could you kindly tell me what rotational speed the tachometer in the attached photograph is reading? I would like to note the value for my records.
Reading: 1900 rpm
